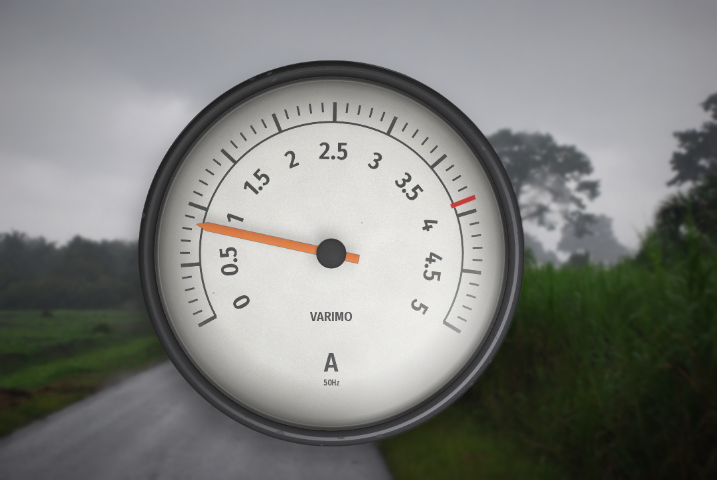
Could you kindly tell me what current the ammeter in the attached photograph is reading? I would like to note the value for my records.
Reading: 0.85 A
